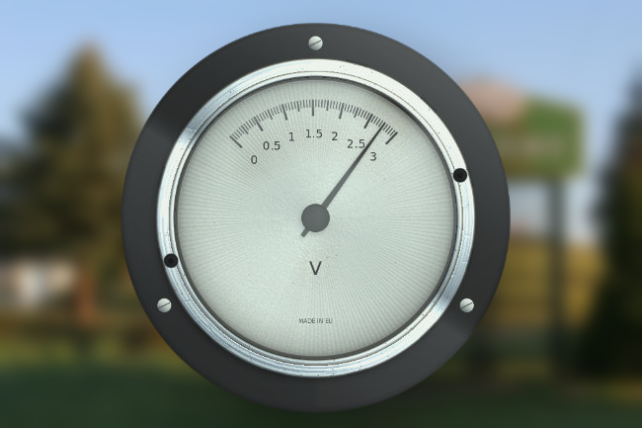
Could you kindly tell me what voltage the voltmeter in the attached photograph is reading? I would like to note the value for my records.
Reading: 2.75 V
